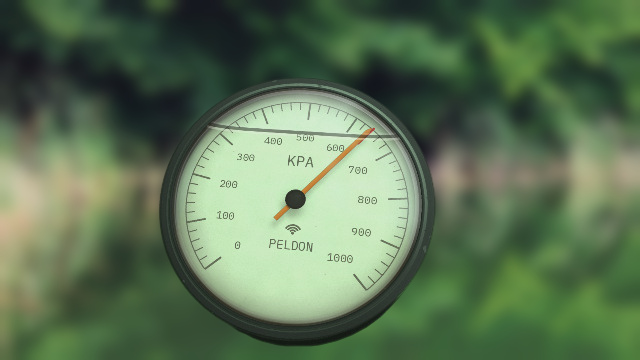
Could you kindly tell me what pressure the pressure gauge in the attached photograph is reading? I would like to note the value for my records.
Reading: 640 kPa
